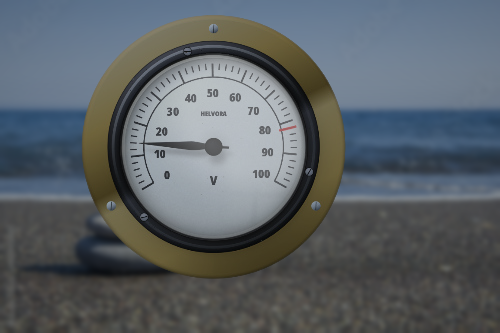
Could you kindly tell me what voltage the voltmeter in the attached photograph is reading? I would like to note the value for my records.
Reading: 14 V
